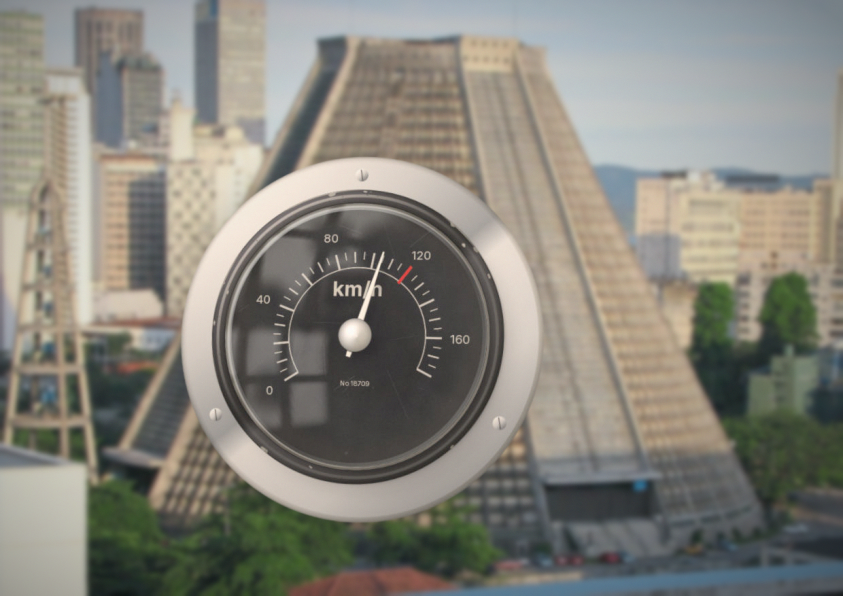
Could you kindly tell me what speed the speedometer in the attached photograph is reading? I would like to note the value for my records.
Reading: 105 km/h
